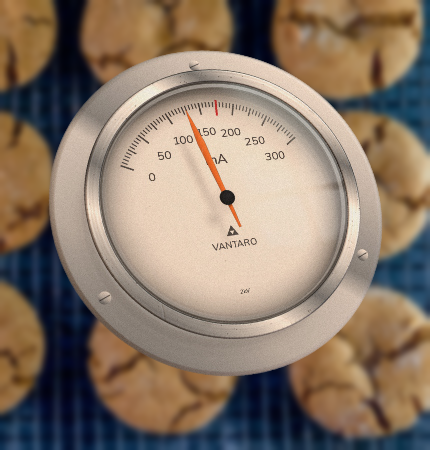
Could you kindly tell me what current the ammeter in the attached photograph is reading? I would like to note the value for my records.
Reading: 125 mA
